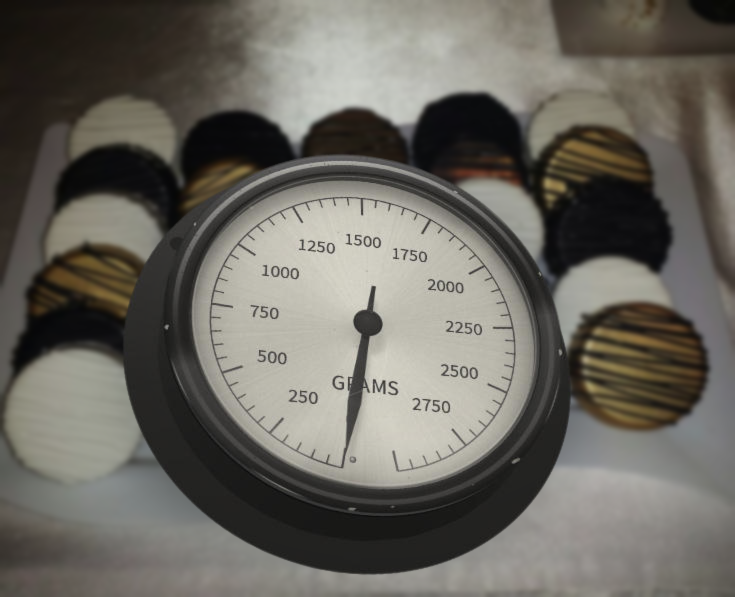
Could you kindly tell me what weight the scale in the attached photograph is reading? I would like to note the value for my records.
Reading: 0 g
